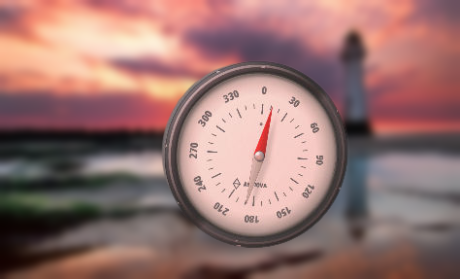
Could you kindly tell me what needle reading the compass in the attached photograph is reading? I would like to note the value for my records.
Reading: 10 °
